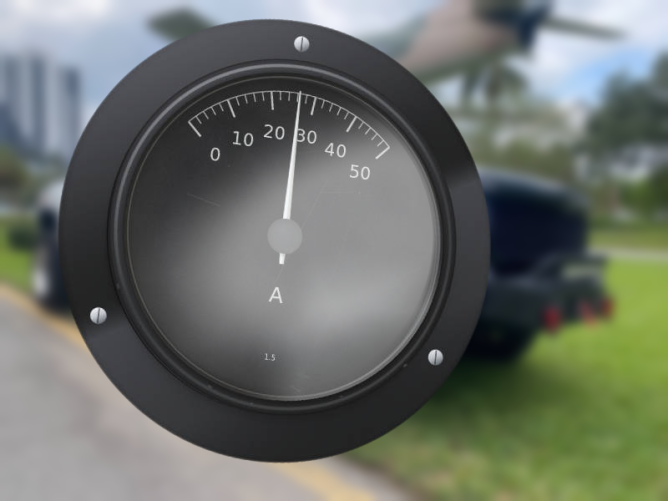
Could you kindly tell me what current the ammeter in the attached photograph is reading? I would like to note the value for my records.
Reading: 26 A
